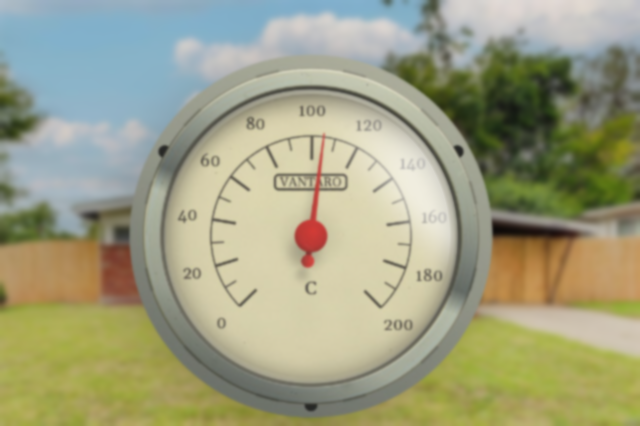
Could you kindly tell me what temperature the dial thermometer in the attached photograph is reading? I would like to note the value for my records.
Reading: 105 °C
